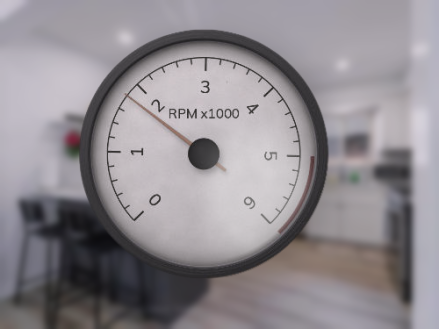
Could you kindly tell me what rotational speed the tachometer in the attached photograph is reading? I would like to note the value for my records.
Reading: 1800 rpm
